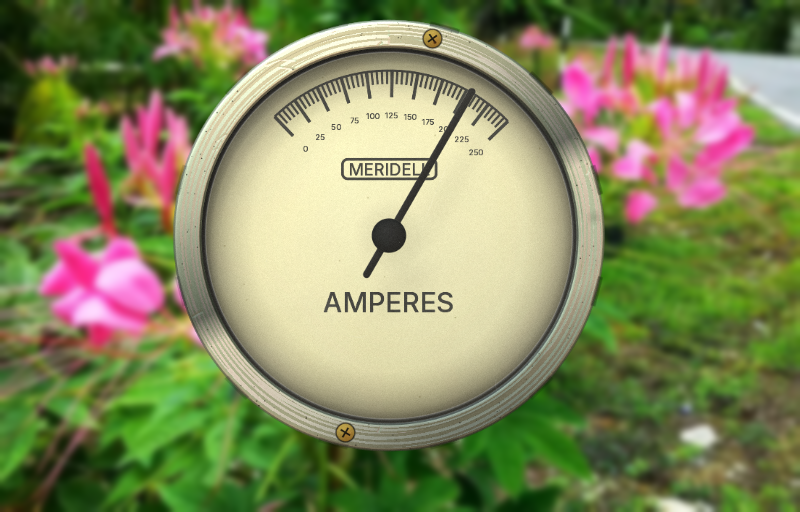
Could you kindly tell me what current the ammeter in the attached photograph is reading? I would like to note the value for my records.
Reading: 205 A
